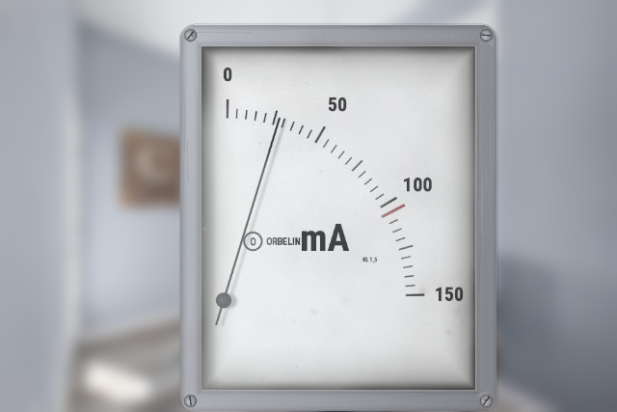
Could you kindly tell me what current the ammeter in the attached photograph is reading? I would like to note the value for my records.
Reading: 27.5 mA
